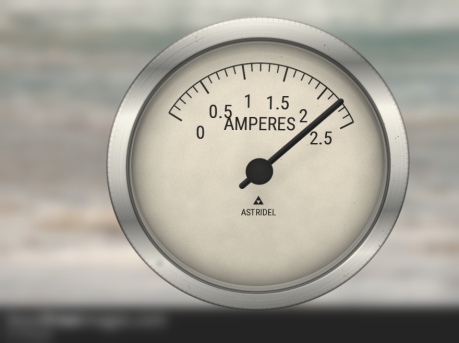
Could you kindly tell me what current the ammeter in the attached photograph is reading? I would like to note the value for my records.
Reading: 2.2 A
